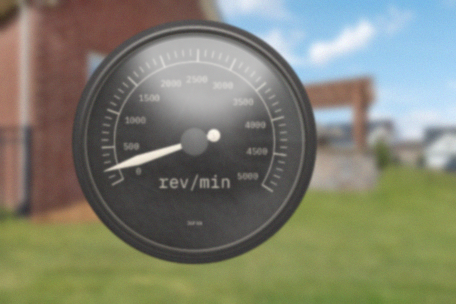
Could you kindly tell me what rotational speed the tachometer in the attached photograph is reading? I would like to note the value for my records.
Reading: 200 rpm
